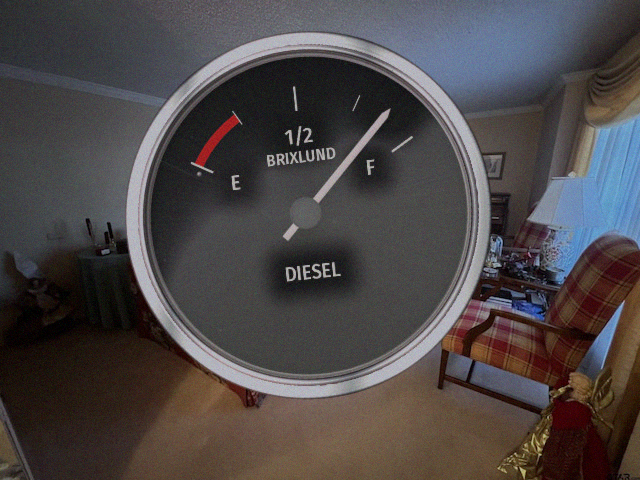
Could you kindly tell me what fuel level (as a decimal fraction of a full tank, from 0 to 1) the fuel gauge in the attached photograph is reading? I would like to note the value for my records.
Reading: 0.875
